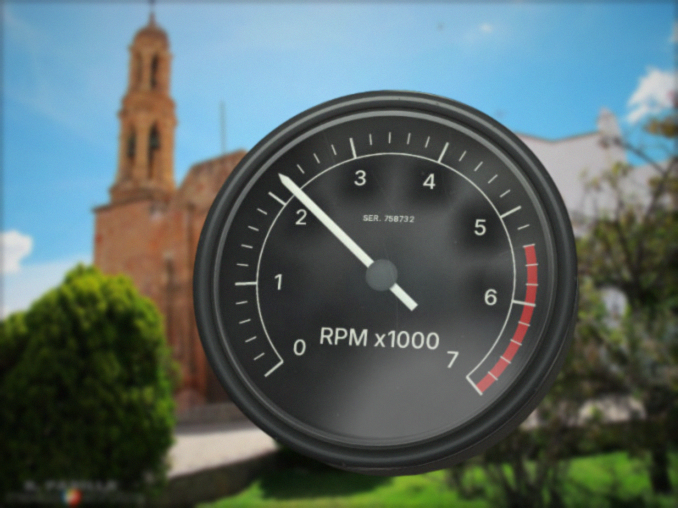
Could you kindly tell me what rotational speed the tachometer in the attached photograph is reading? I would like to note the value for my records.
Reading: 2200 rpm
